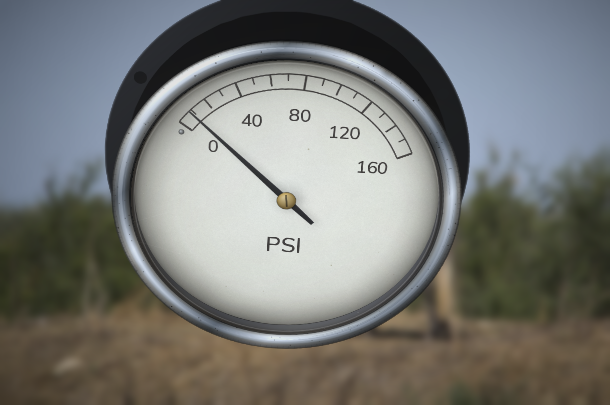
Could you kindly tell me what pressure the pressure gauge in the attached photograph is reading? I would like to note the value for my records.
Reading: 10 psi
